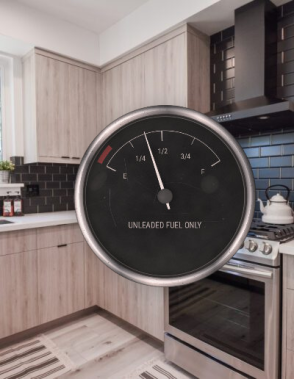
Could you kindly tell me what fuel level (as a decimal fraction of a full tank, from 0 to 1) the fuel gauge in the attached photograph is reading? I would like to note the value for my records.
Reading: 0.375
